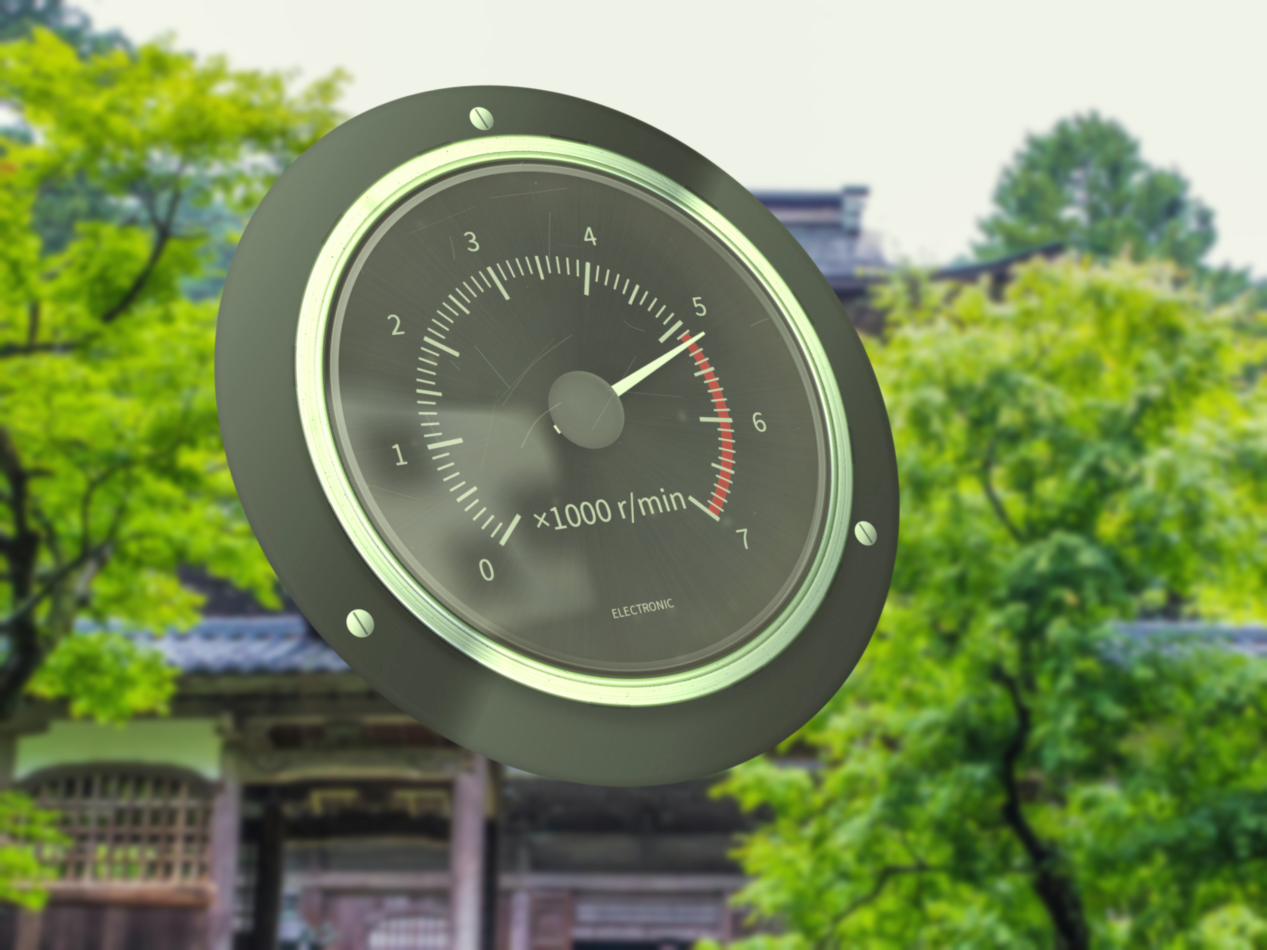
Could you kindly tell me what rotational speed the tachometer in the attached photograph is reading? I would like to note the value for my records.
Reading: 5200 rpm
